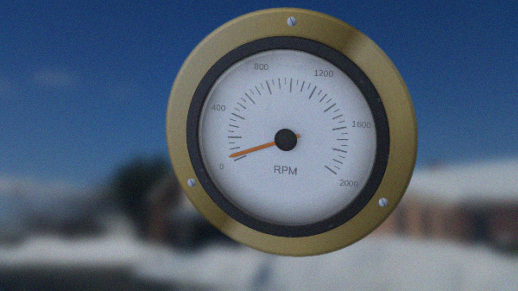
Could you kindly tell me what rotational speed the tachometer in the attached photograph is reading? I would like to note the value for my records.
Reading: 50 rpm
